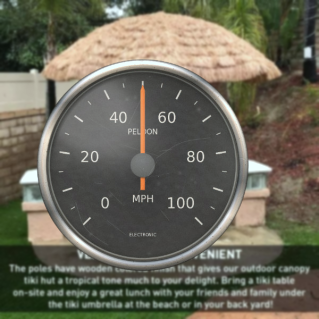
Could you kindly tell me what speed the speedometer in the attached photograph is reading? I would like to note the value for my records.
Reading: 50 mph
